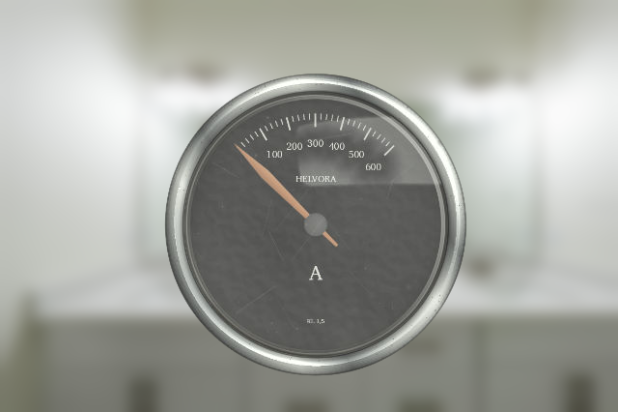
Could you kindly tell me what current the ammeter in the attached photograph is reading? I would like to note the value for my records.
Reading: 0 A
